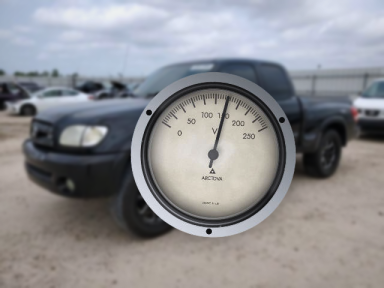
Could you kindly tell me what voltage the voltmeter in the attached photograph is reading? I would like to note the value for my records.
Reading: 150 V
